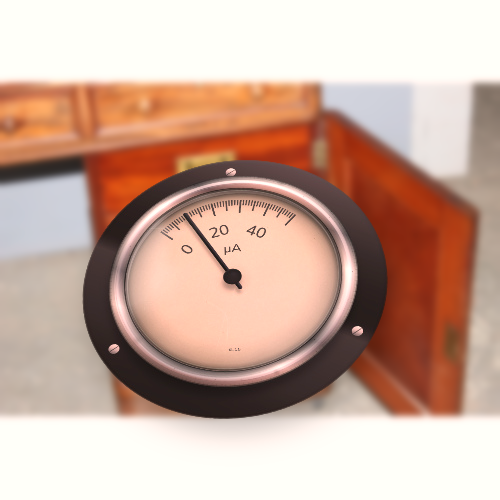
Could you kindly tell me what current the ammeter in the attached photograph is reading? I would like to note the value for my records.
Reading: 10 µA
